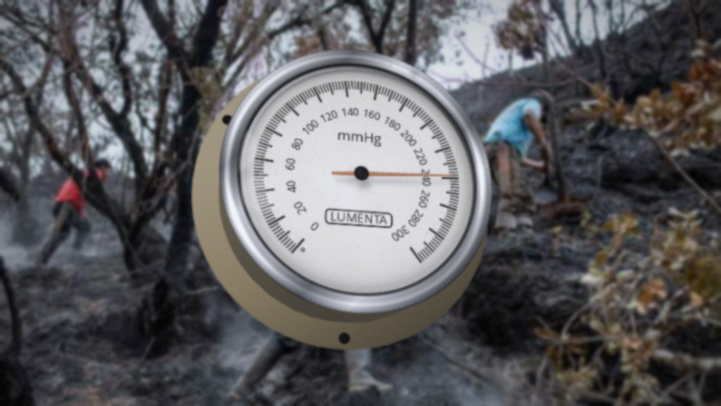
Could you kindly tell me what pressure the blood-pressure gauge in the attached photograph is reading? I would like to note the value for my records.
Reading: 240 mmHg
